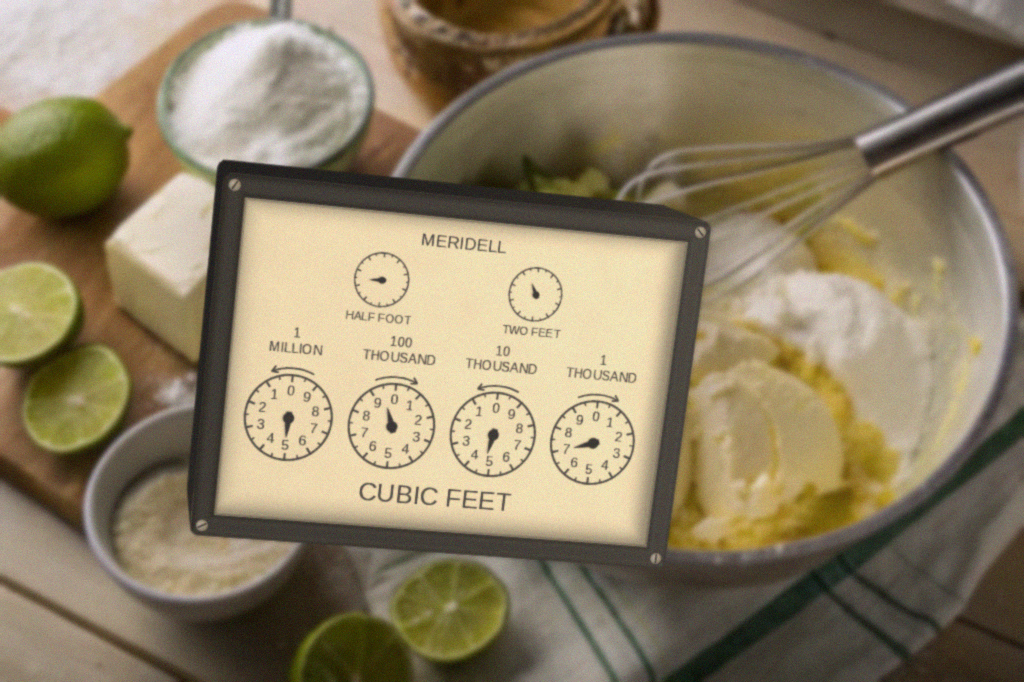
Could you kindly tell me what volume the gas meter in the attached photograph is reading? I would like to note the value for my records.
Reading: 494700 ft³
